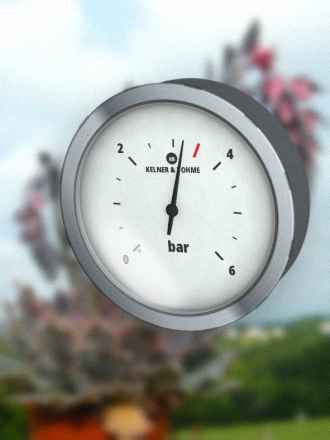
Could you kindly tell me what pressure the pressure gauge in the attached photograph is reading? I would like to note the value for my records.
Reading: 3.25 bar
